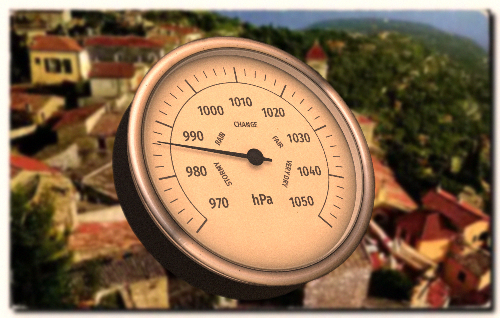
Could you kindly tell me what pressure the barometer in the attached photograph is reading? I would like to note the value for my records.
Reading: 986 hPa
